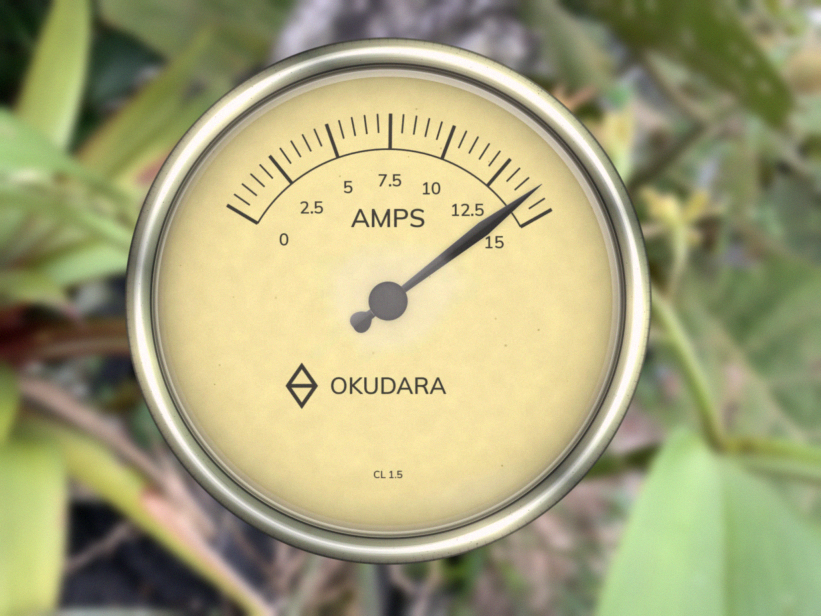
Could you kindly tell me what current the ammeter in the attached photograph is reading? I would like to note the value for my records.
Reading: 14 A
